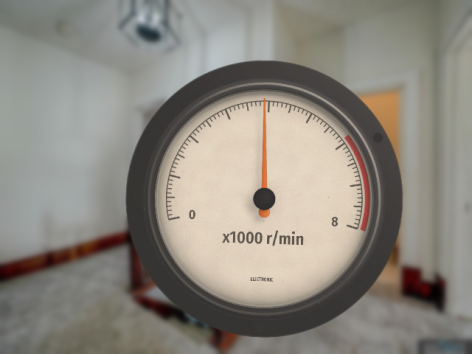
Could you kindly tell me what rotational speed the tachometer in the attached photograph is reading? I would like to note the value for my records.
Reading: 3900 rpm
